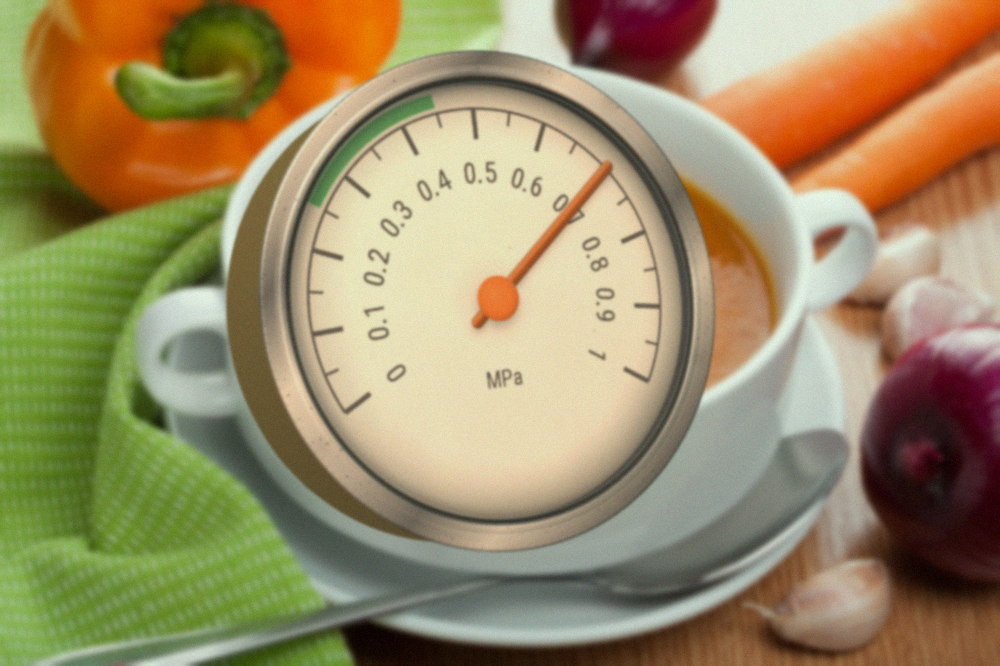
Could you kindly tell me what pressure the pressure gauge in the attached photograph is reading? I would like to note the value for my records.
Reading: 0.7 MPa
